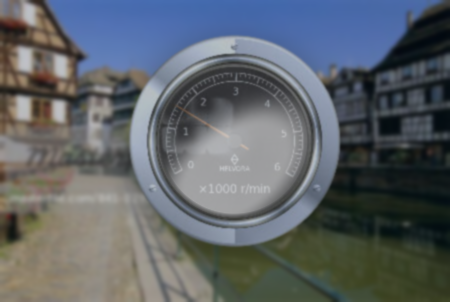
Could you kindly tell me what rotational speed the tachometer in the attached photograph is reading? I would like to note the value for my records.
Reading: 1500 rpm
